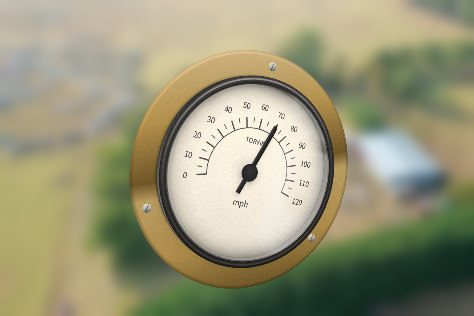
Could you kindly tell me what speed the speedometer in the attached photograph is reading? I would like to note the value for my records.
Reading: 70 mph
